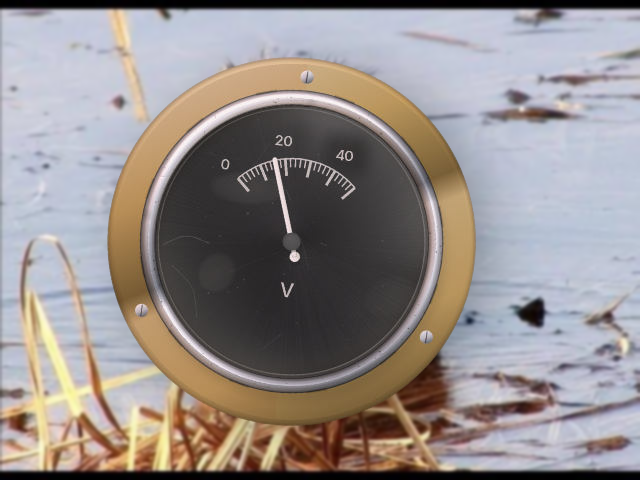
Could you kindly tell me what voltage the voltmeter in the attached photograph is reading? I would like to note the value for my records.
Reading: 16 V
